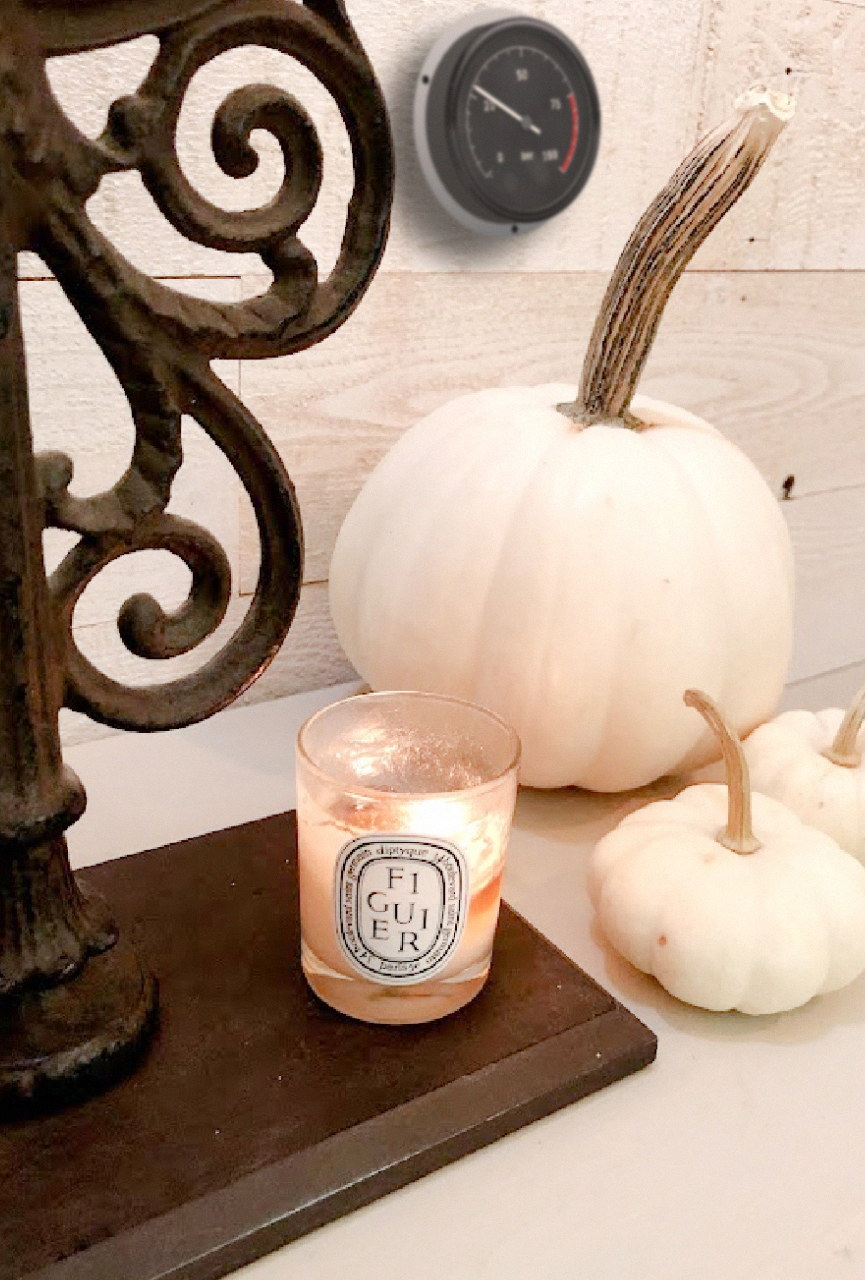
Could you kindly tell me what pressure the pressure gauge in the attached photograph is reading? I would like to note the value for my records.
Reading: 27.5 bar
